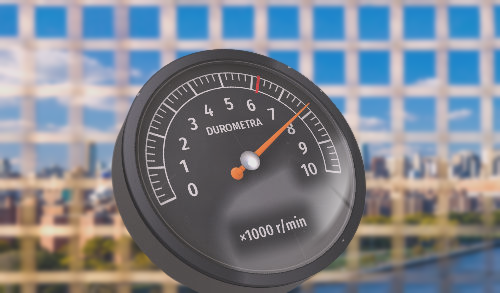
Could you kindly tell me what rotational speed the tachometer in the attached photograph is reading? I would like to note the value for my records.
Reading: 7800 rpm
